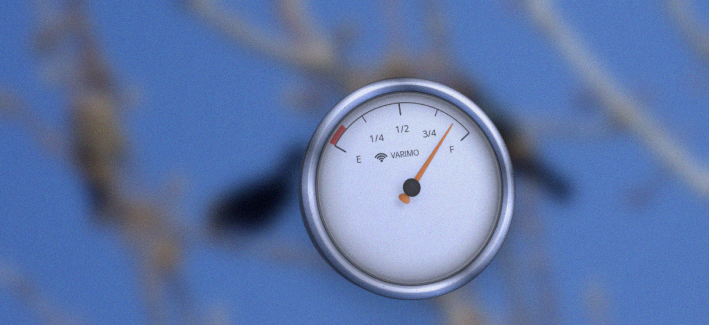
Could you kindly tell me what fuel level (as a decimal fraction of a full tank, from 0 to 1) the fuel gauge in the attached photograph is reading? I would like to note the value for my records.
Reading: 0.875
